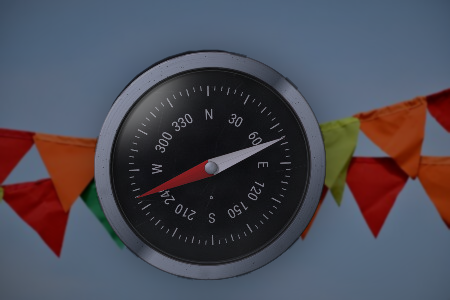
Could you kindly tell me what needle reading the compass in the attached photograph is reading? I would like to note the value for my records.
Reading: 250 °
